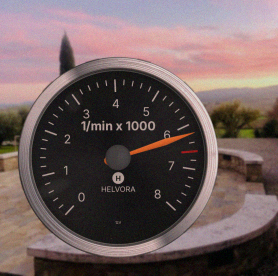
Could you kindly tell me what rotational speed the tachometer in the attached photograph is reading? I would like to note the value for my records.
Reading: 6200 rpm
